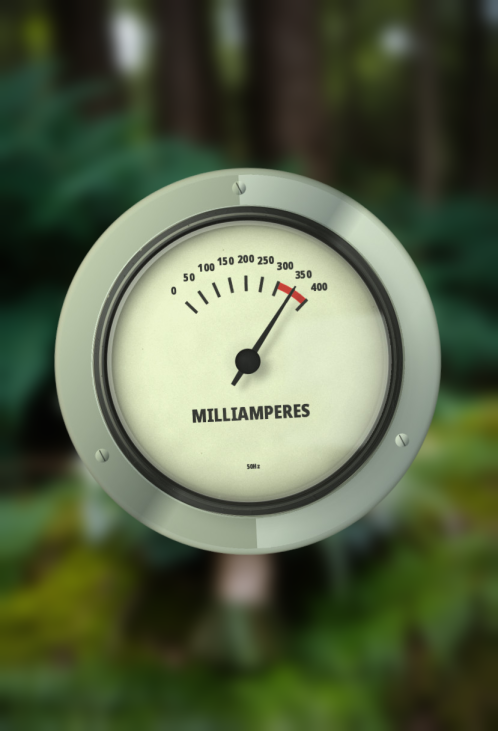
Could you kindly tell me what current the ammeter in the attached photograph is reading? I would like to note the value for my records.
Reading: 350 mA
